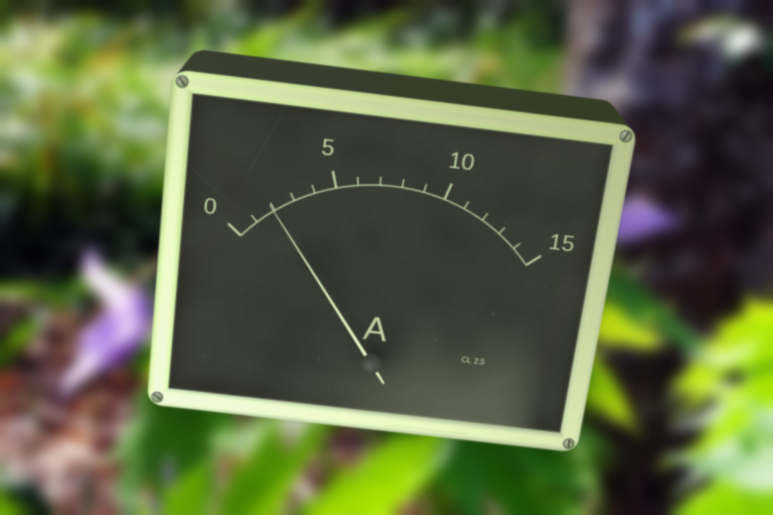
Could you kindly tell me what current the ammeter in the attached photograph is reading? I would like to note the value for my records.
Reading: 2 A
